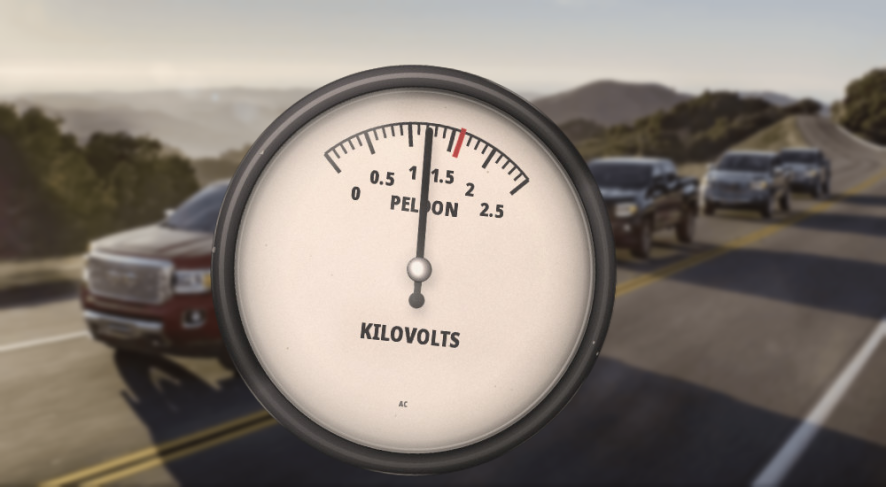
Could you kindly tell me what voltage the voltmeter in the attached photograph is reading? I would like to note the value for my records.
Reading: 1.2 kV
